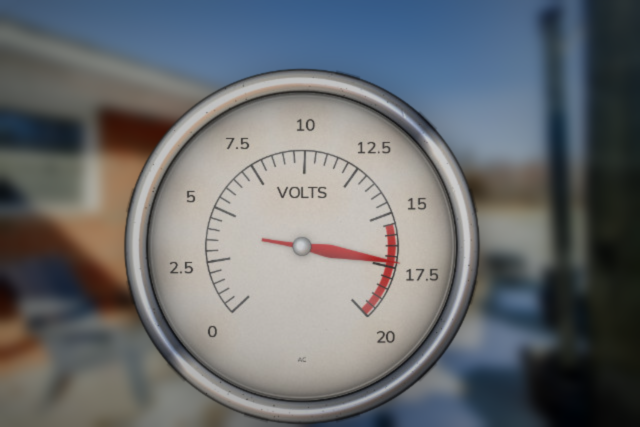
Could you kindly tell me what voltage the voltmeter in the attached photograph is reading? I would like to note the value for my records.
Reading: 17.25 V
